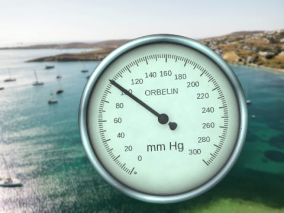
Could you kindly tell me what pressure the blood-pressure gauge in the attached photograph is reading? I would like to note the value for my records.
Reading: 100 mmHg
